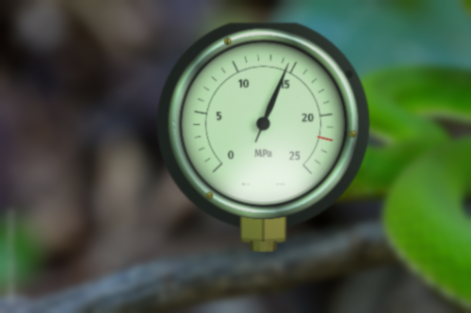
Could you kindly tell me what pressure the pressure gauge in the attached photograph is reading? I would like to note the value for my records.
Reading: 14.5 MPa
